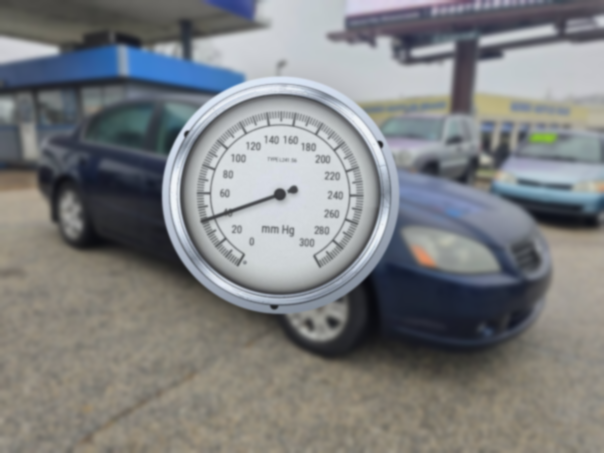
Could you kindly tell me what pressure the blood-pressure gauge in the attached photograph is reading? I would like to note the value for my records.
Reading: 40 mmHg
